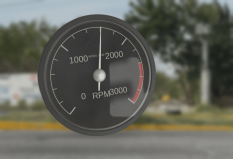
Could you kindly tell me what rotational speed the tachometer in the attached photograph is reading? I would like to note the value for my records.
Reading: 1600 rpm
